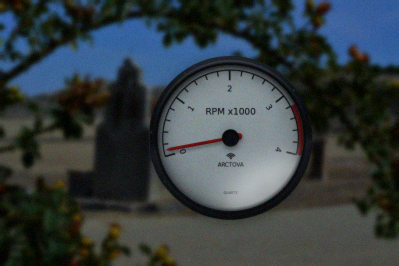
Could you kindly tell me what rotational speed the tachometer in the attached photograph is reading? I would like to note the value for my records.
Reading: 100 rpm
